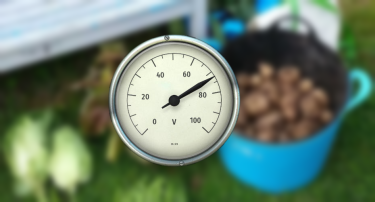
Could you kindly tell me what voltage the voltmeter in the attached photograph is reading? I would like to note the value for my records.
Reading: 72.5 V
